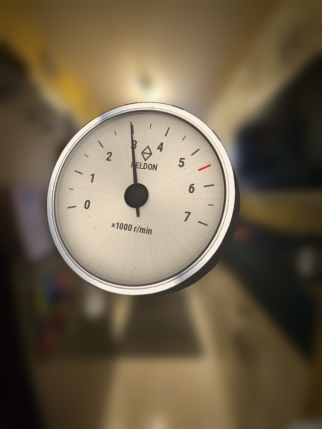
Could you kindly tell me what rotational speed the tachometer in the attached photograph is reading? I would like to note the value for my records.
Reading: 3000 rpm
